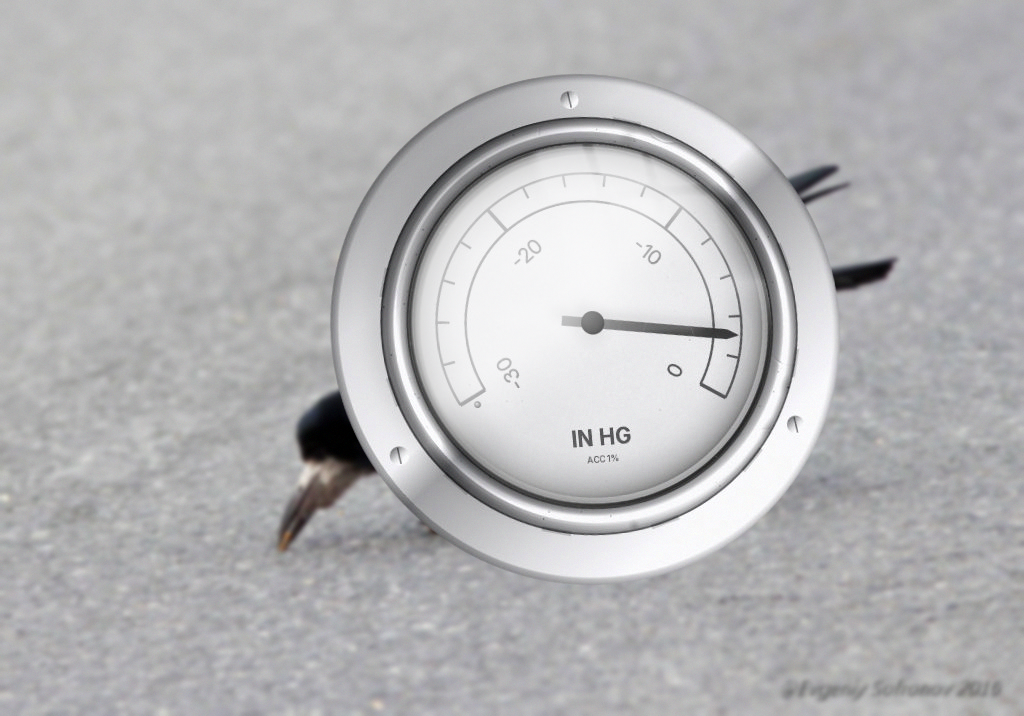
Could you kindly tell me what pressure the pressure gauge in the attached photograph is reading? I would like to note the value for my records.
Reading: -3 inHg
